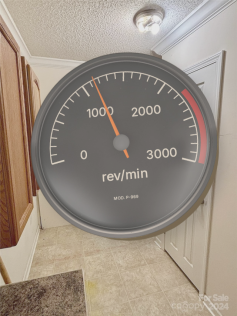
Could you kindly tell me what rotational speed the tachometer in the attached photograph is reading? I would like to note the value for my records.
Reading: 1150 rpm
